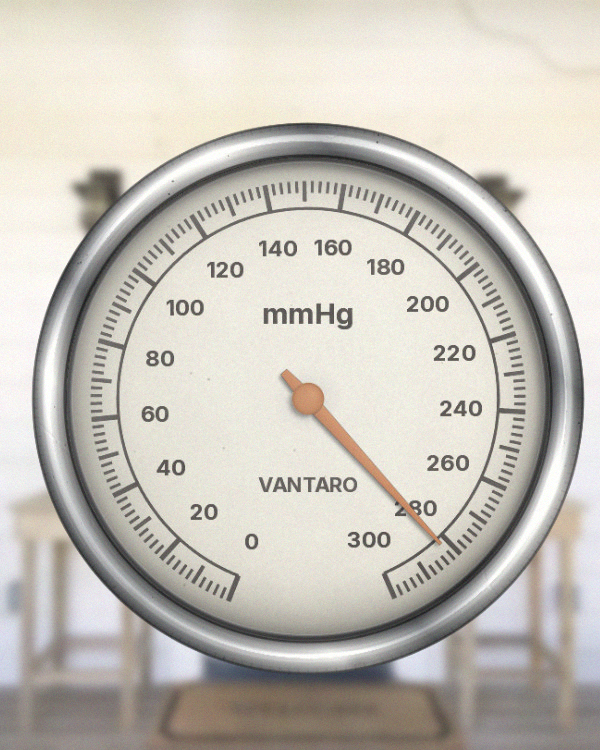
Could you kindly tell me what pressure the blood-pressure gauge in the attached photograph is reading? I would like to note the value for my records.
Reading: 282 mmHg
